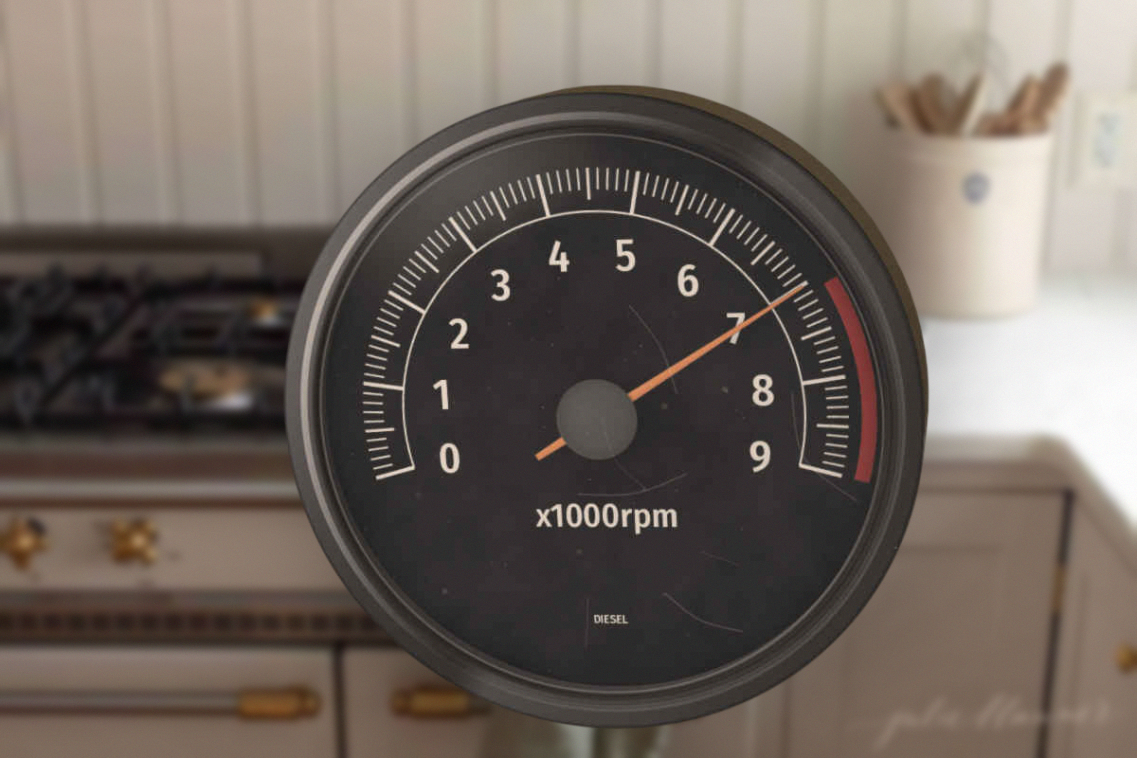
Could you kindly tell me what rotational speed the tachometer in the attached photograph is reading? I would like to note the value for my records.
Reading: 7000 rpm
